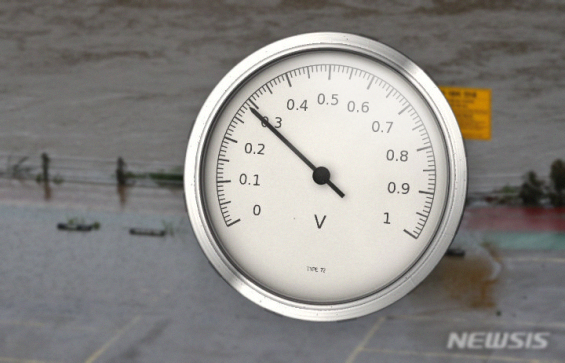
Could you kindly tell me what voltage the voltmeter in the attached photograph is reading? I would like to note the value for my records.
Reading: 0.29 V
